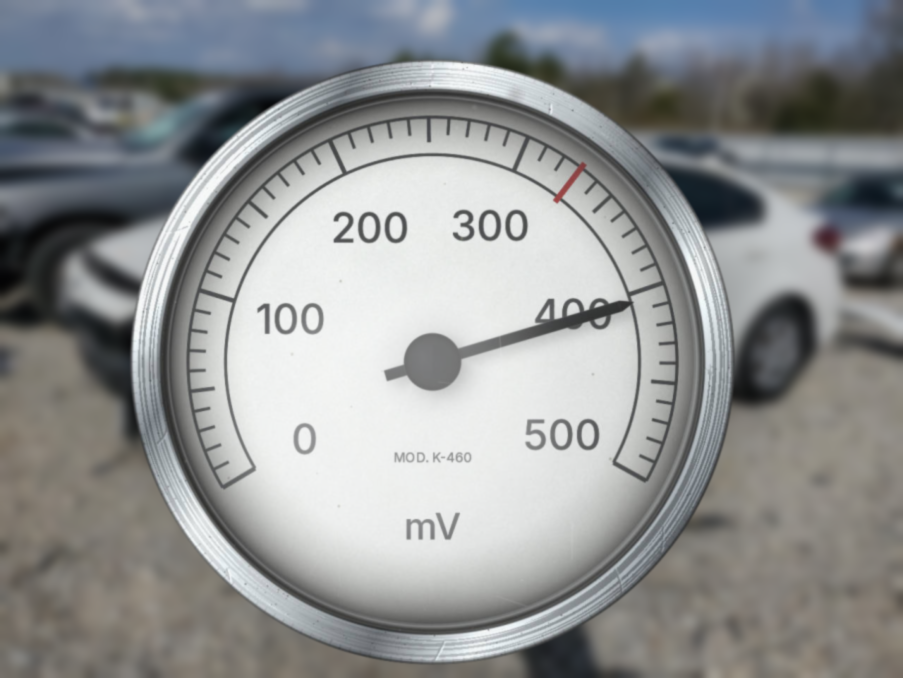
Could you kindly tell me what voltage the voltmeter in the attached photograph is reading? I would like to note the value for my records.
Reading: 405 mV
